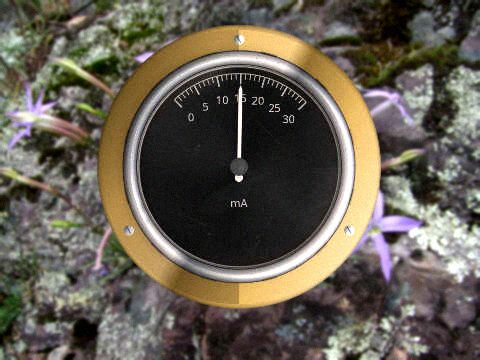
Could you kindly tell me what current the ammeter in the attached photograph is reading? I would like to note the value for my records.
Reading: 15 mA
